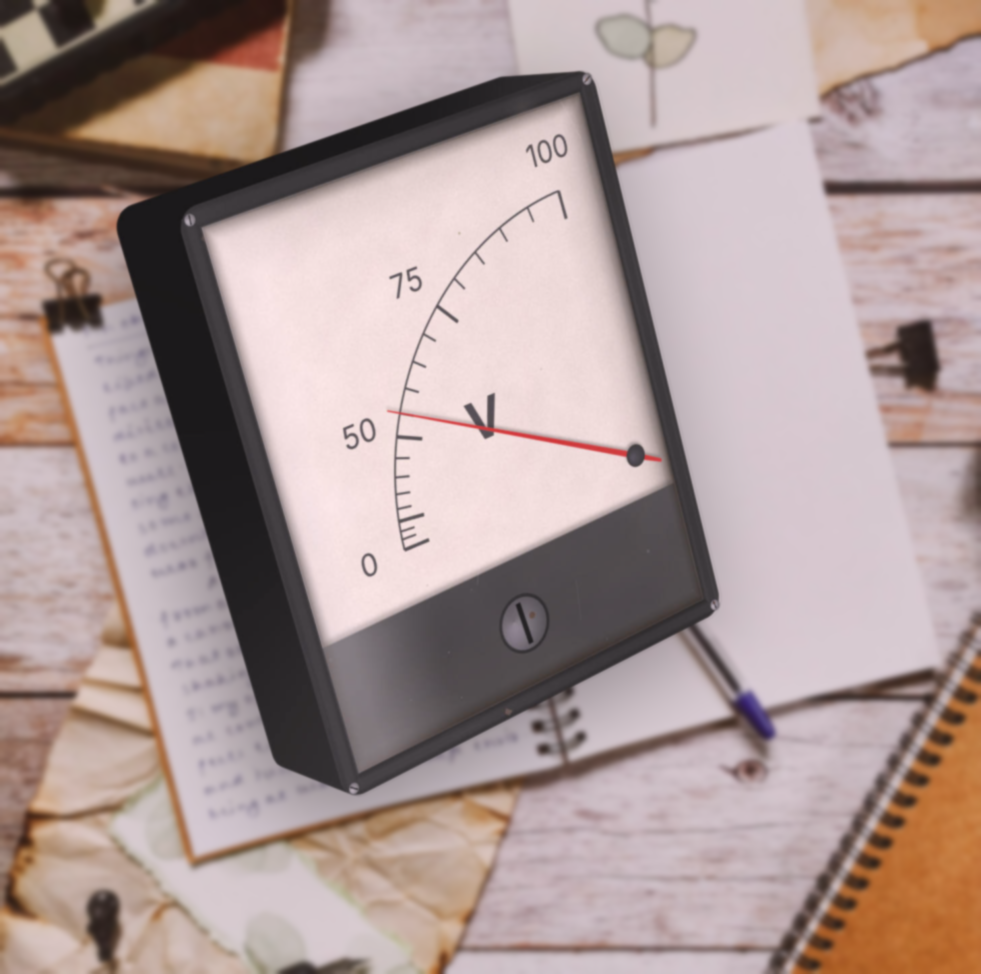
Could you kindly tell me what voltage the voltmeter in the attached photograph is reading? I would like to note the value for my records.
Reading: 55 V
